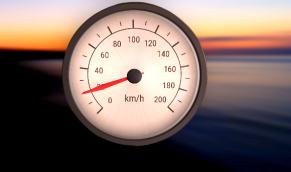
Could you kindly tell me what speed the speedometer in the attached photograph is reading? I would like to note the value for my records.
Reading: 20 km/h
